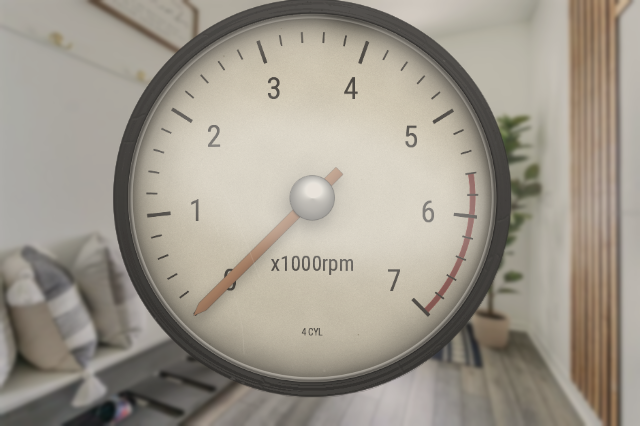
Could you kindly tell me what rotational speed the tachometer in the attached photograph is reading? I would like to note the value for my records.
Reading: 0 rpm
